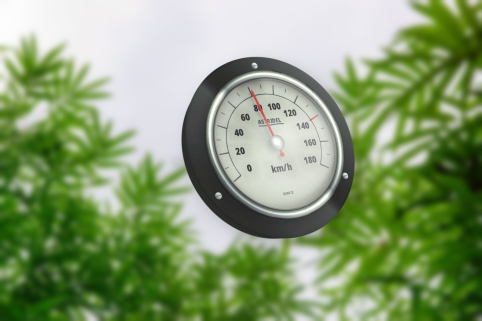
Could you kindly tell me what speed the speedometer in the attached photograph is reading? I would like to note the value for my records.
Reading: 80 km/h
